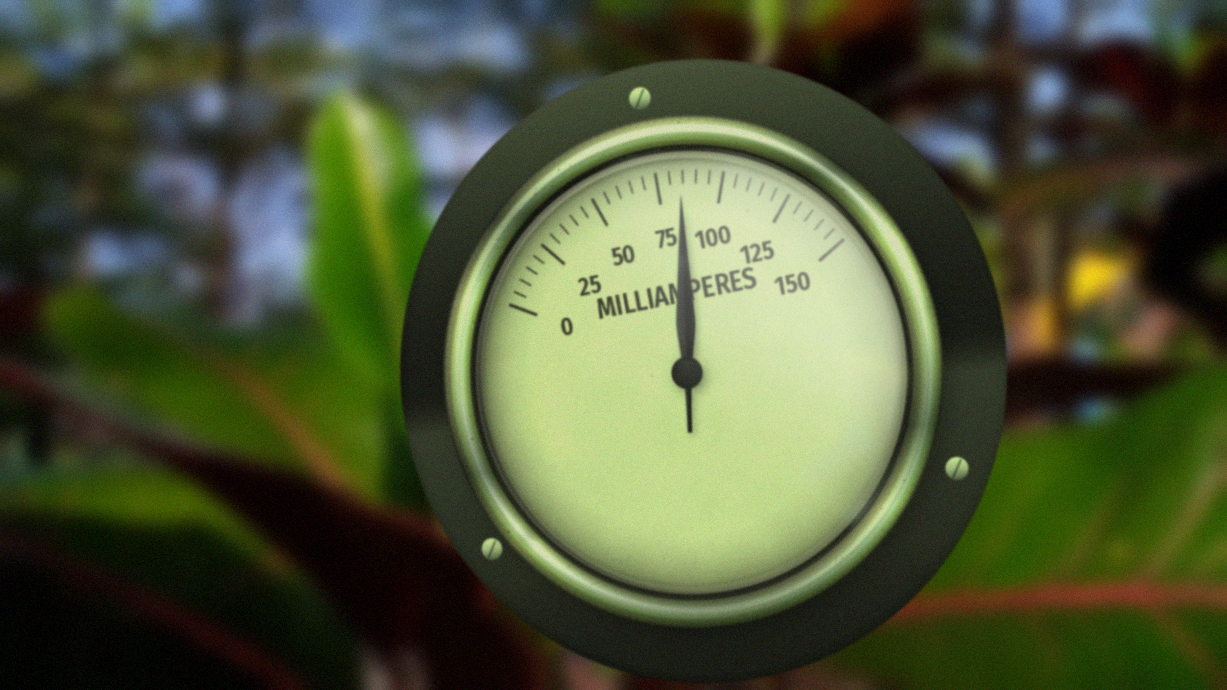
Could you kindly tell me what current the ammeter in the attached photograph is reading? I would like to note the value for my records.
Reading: 85 mA
